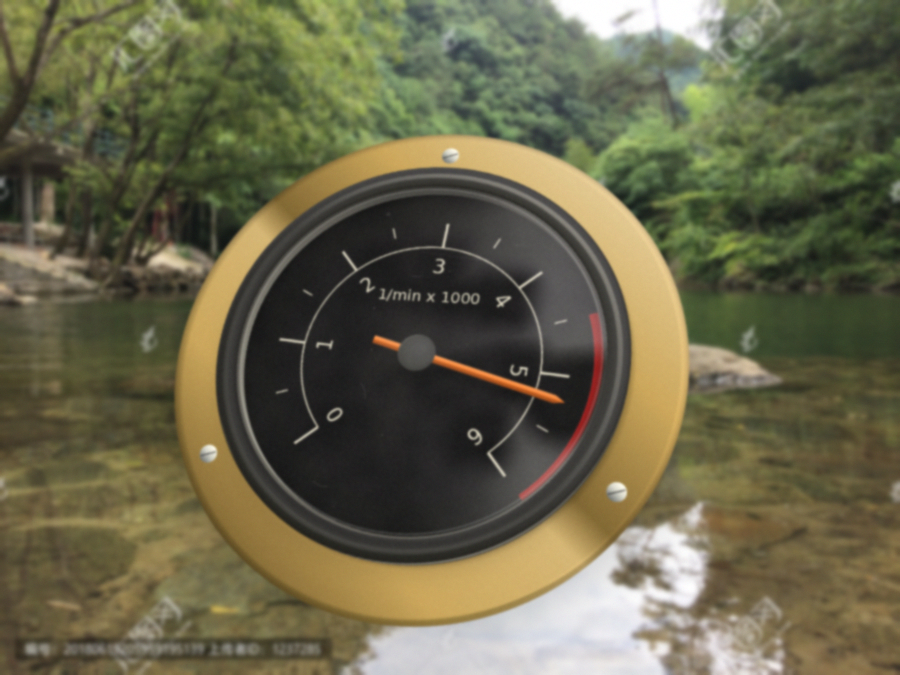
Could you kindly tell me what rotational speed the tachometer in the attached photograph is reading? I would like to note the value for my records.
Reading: 5250 rpm
